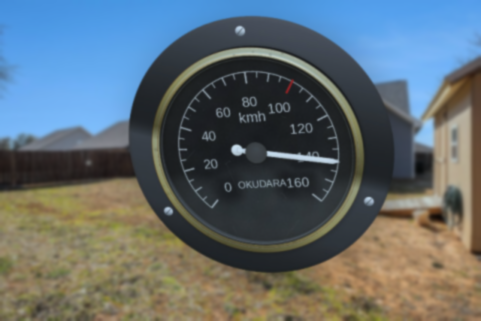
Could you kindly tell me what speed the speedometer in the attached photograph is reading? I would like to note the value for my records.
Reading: 140 km/h
